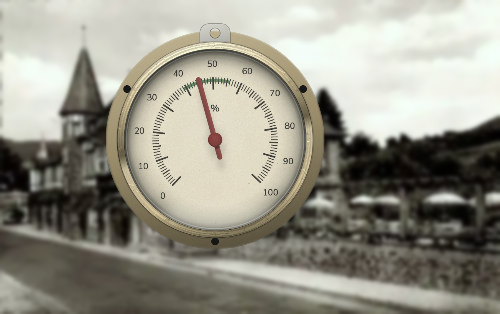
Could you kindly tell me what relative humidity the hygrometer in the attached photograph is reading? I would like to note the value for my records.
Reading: 45 %
